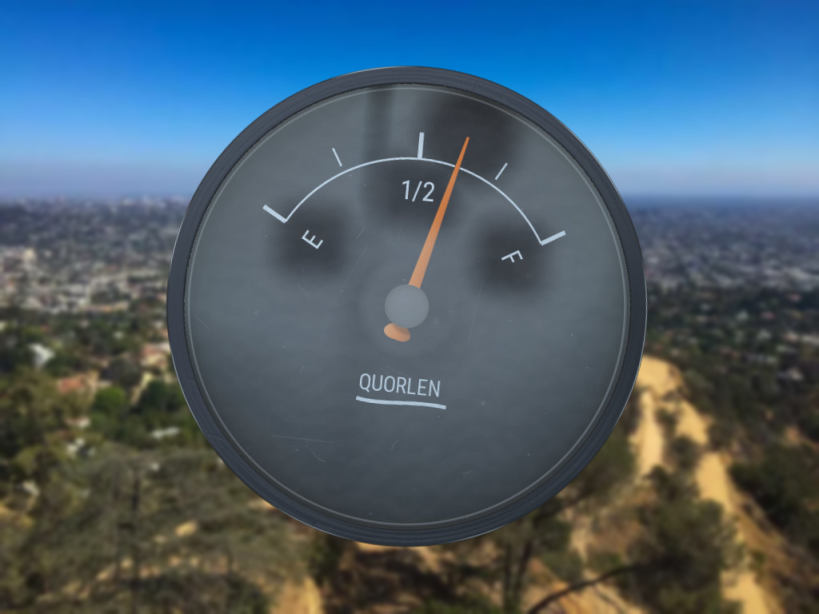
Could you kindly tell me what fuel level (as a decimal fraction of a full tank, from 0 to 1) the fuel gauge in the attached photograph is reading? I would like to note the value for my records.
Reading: 0.625
